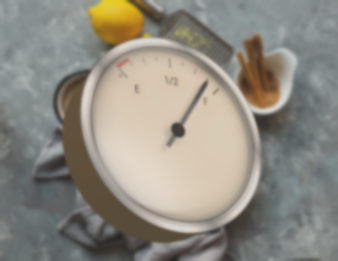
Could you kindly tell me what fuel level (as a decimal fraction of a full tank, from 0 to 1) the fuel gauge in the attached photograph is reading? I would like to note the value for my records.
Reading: 0.875
